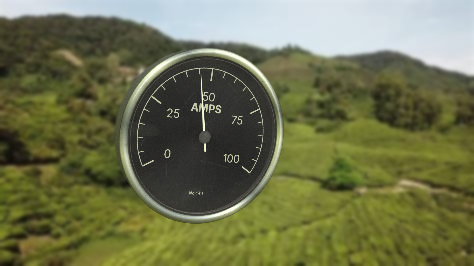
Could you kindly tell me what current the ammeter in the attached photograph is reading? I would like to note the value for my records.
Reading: 45 A
